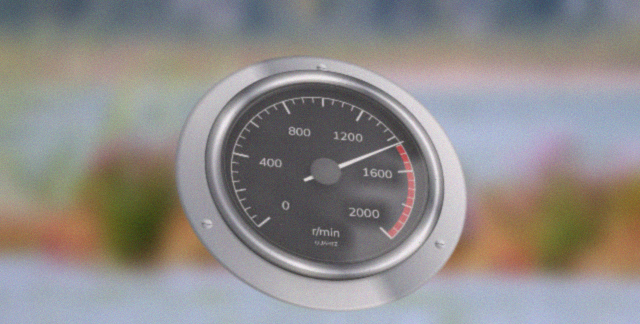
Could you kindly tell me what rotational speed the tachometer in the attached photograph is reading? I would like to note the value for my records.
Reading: 1450 rpm
